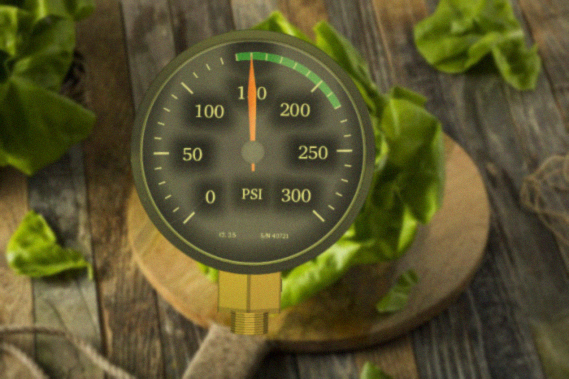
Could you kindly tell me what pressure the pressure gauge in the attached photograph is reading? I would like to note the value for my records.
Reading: 150 psi
